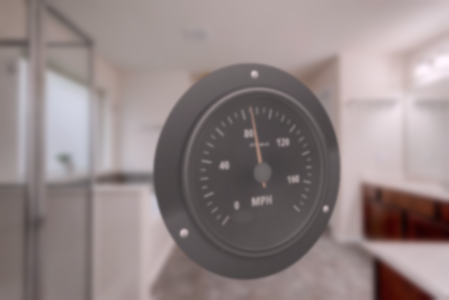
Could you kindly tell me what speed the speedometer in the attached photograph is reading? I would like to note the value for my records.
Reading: 85 mph
